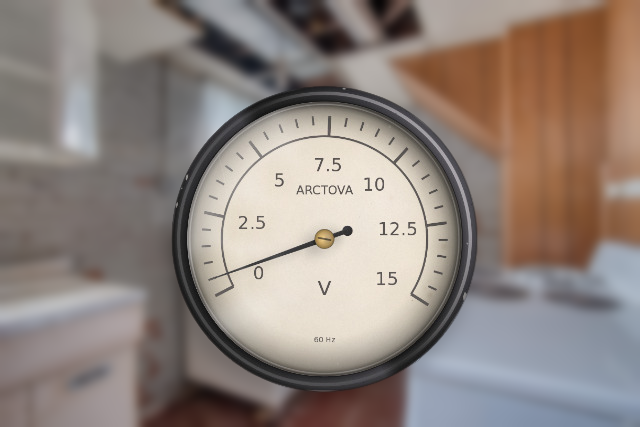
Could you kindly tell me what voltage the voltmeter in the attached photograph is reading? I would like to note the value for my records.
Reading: 0.5 V
